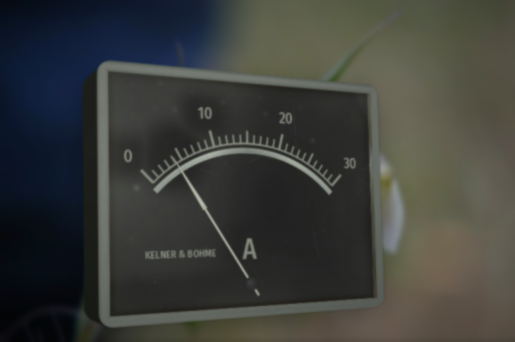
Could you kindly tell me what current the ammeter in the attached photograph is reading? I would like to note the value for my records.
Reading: 4 A
